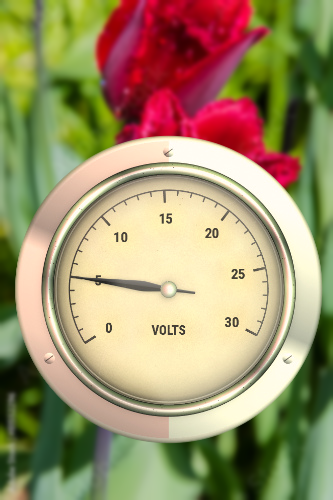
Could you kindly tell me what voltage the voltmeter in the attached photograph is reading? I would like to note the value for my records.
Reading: 5 V
